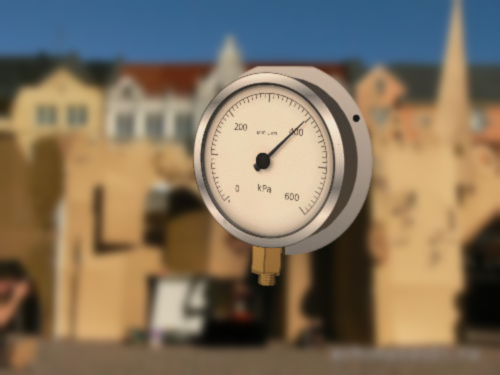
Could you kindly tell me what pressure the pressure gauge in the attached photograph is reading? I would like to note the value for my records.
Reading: 400 kPa
